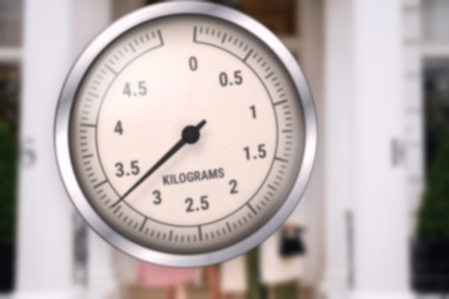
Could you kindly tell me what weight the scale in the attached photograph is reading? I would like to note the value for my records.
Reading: 3.3 kg
